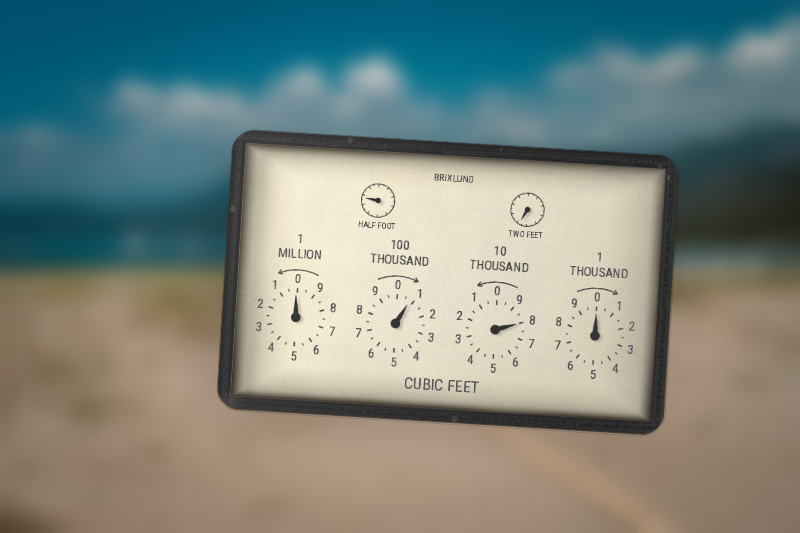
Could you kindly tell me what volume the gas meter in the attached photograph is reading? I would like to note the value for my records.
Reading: 8000 ft³
